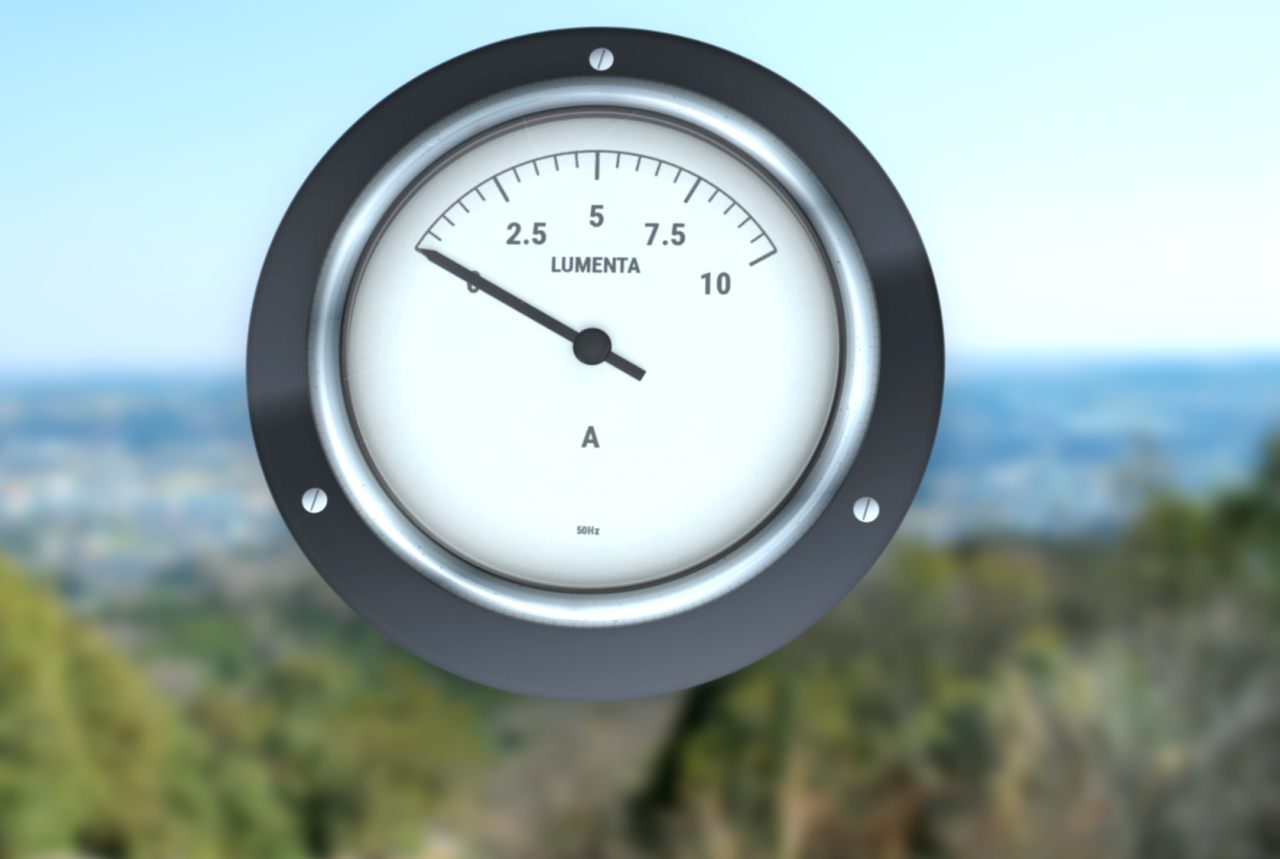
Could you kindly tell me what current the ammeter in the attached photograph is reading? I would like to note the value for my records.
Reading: 0 A
